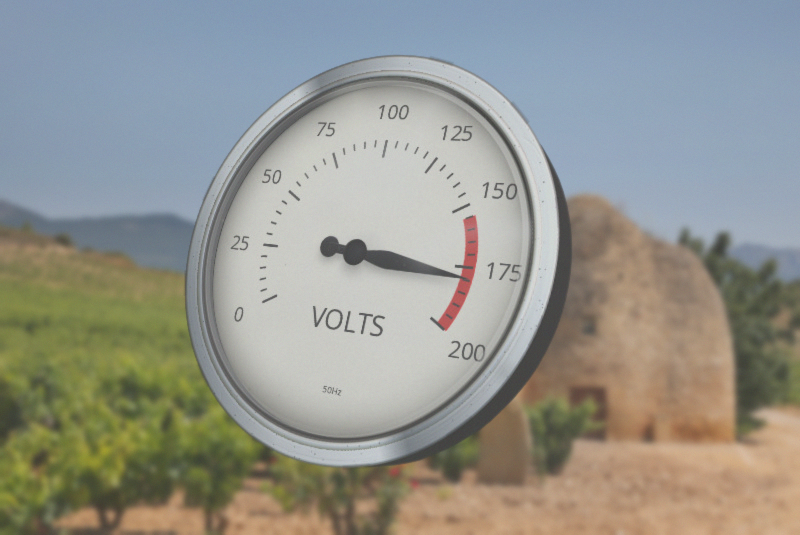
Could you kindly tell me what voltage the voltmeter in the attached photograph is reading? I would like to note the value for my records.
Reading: 180 V
